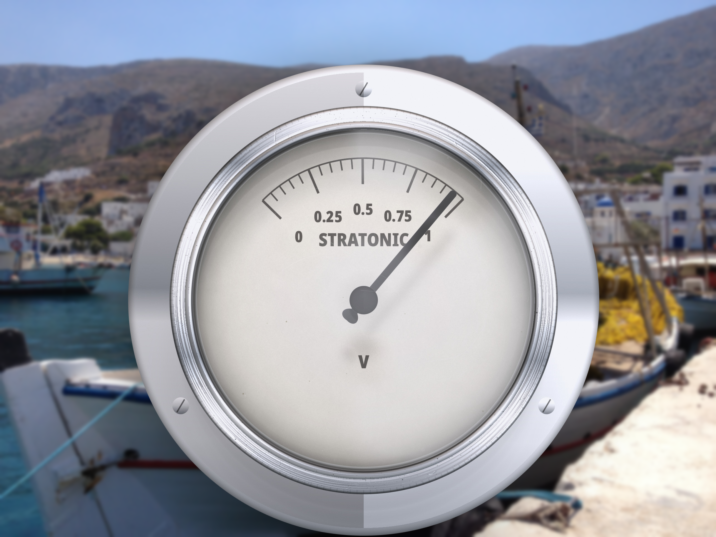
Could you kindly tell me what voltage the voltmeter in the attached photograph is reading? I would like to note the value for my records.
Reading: 0.95 V
